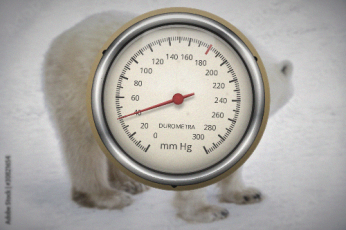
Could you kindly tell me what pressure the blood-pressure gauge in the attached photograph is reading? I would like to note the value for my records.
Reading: 40 mmHg
